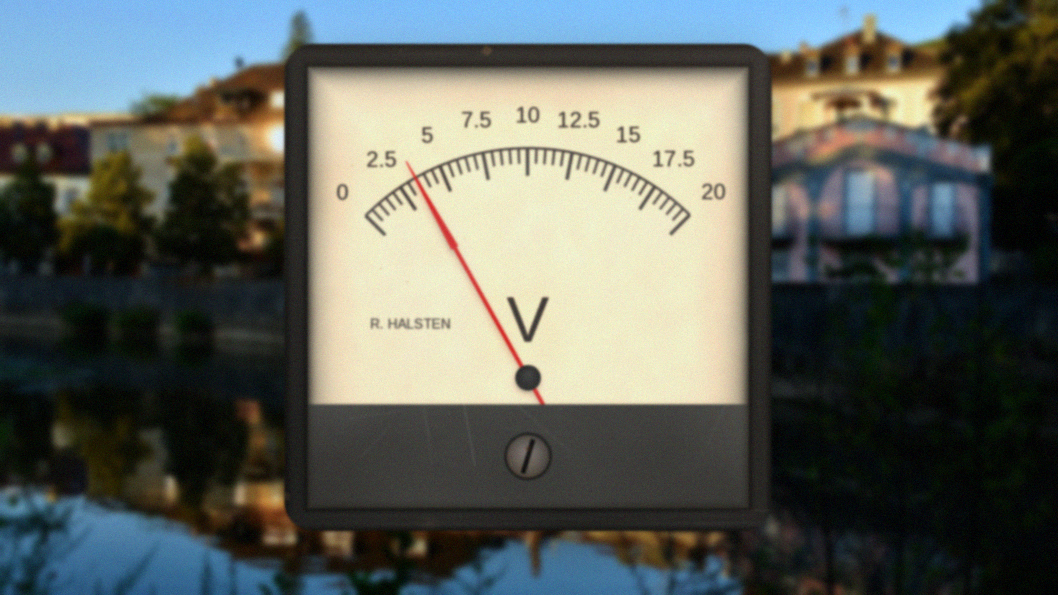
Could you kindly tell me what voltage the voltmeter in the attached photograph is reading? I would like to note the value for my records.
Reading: 3.5 V
